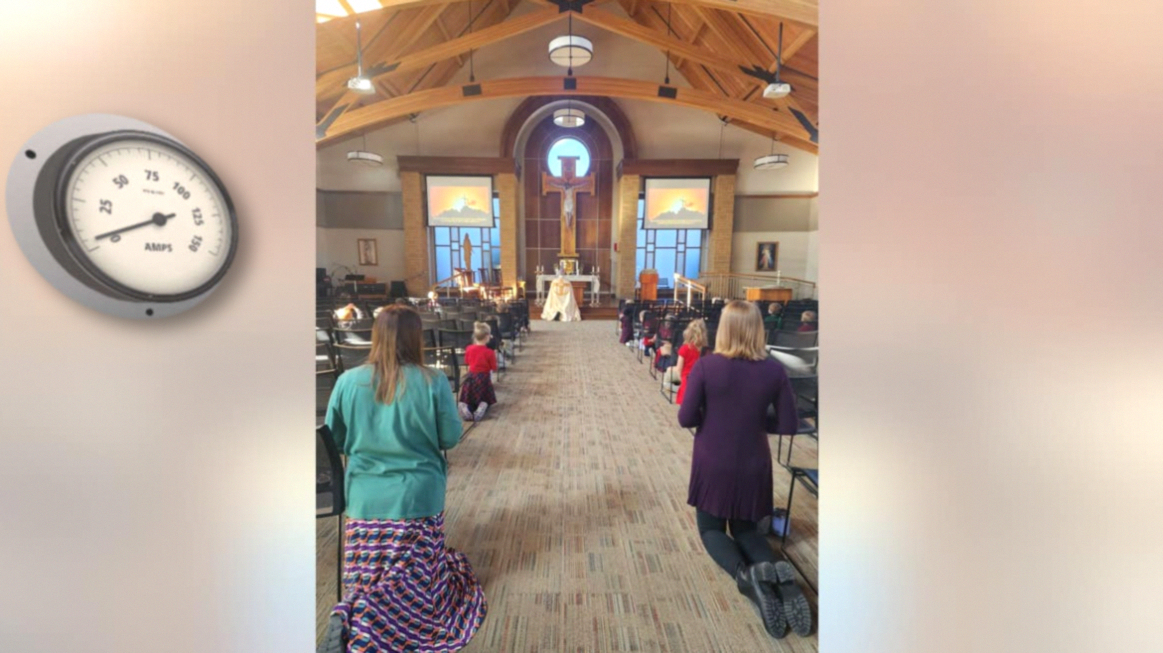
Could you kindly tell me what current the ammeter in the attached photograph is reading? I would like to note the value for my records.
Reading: 5 A
